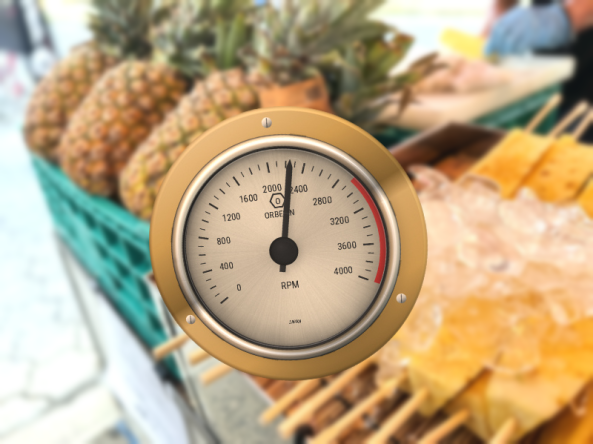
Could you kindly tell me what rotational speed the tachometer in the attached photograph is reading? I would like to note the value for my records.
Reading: 2250 rpm
